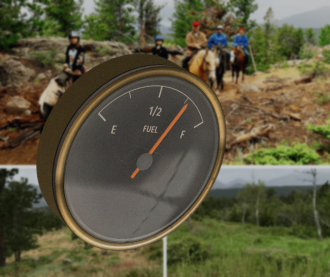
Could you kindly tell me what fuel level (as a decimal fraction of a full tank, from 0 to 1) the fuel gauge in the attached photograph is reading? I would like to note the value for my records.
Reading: 0.75
